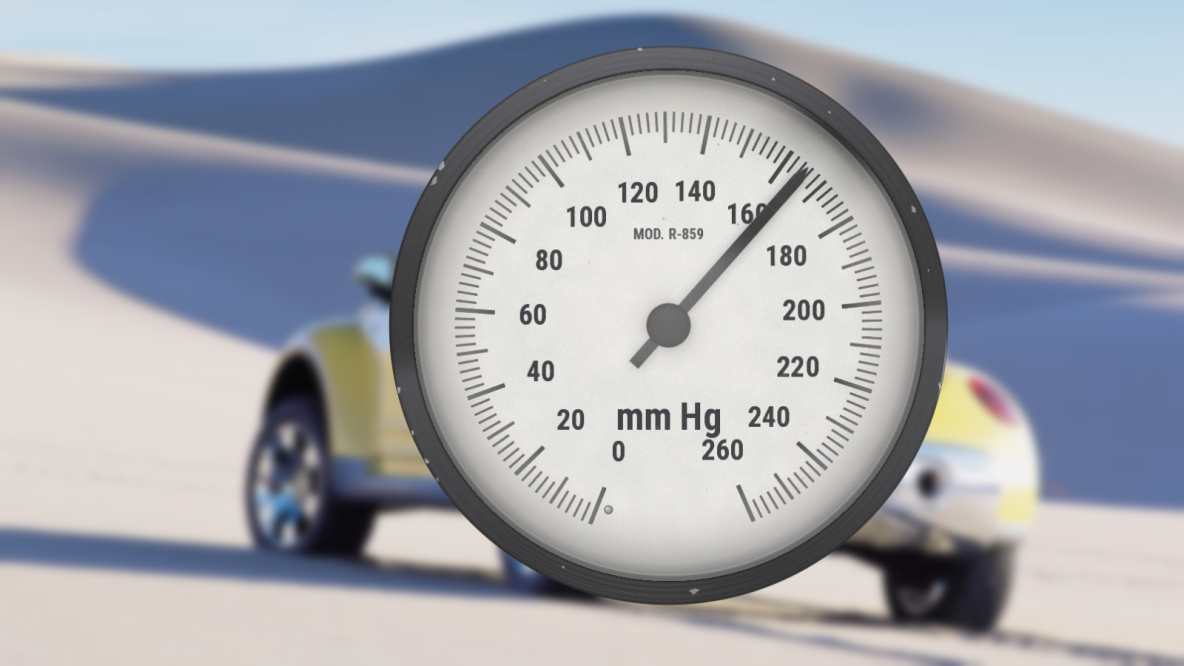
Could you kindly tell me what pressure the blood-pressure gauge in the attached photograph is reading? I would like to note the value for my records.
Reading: 165 mmHg
